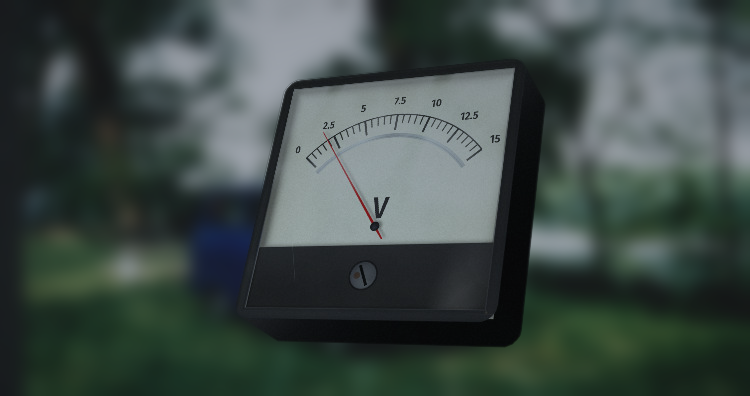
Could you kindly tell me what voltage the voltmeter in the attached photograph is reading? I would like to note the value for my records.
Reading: 2 V
